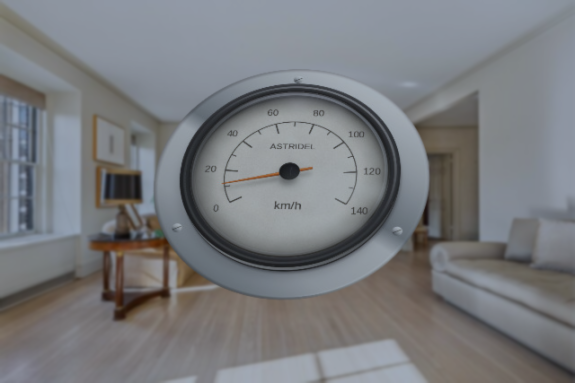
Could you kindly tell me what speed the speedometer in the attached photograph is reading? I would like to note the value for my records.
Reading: 10 km/h
